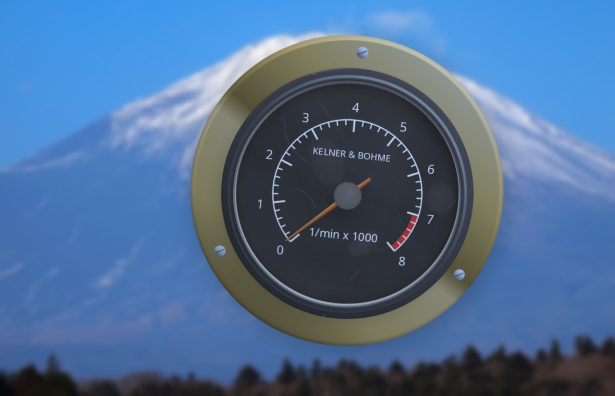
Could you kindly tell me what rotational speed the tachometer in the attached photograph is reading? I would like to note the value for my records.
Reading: 100 rpm
